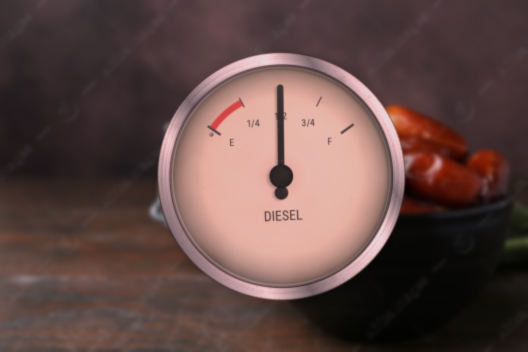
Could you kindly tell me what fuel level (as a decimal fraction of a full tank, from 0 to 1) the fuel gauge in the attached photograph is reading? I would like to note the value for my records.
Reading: 0.5
